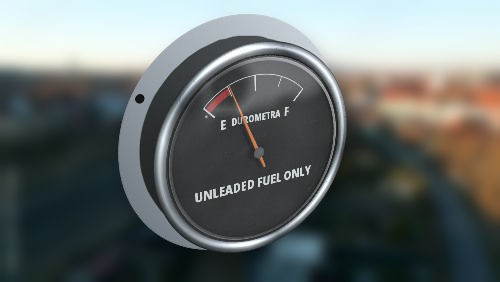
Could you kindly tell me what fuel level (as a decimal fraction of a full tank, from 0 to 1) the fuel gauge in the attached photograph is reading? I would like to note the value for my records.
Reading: 0.25
